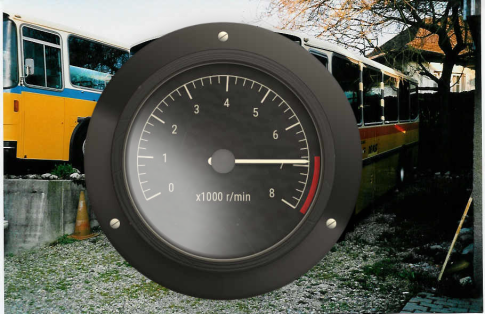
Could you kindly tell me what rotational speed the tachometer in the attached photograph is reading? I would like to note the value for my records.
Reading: 6900 rpm
